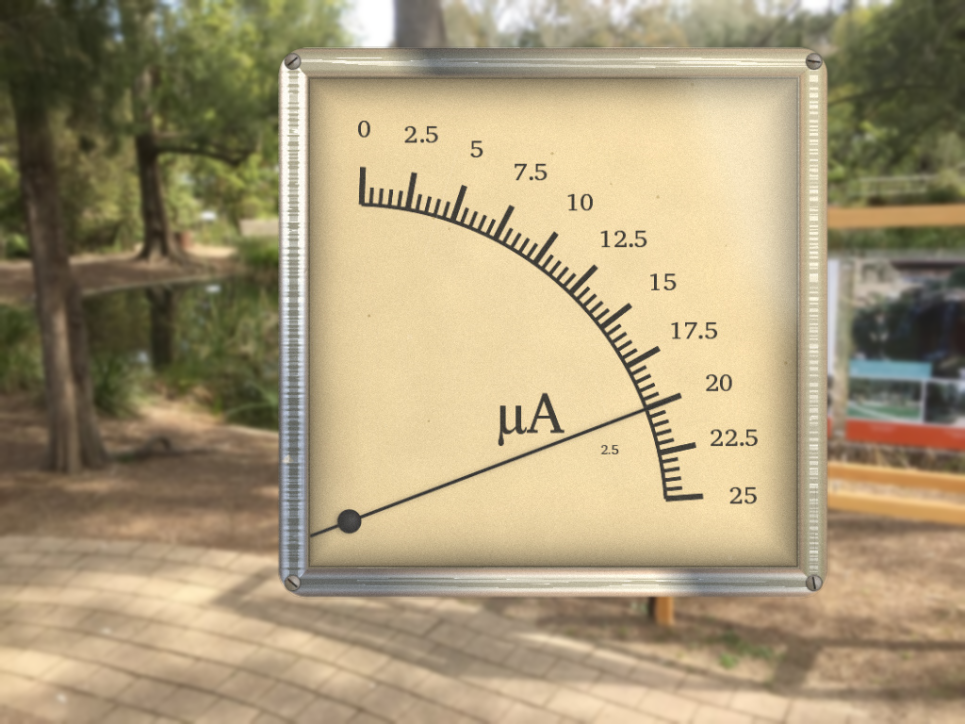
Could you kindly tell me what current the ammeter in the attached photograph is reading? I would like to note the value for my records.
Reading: 20 µA
